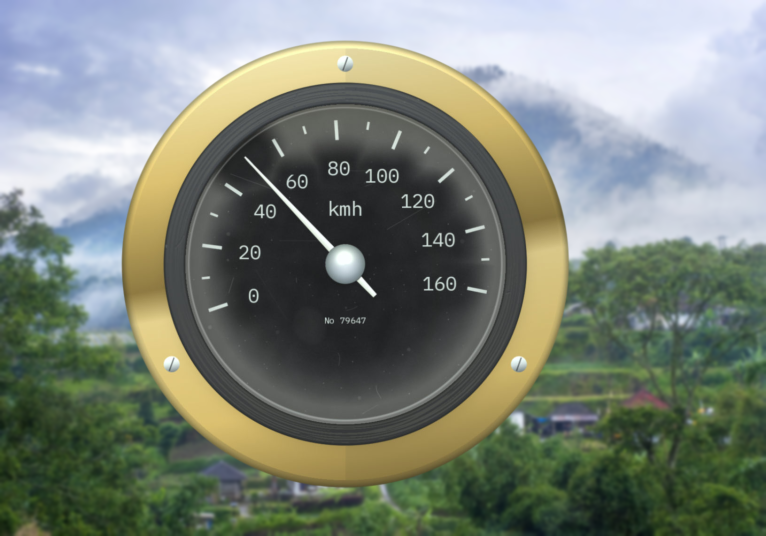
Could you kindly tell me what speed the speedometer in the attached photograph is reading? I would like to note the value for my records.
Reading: 50 km/h
